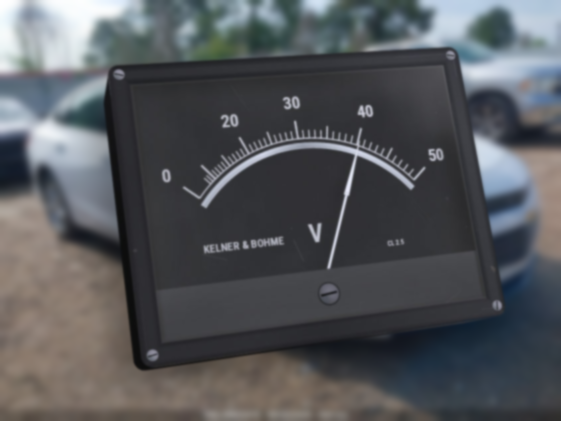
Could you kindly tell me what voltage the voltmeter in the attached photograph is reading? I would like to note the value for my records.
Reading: 40 V
